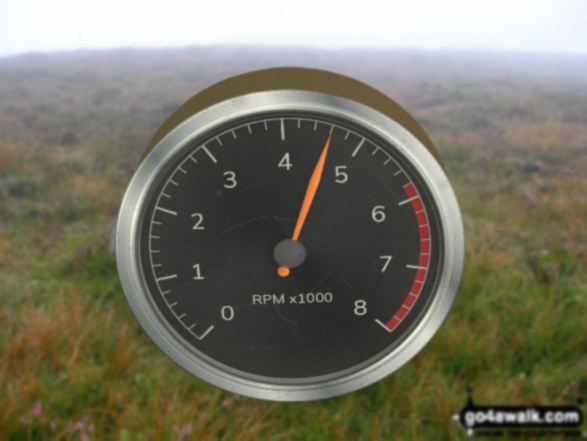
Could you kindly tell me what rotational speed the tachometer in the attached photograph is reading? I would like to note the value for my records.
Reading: 4600 rpm
